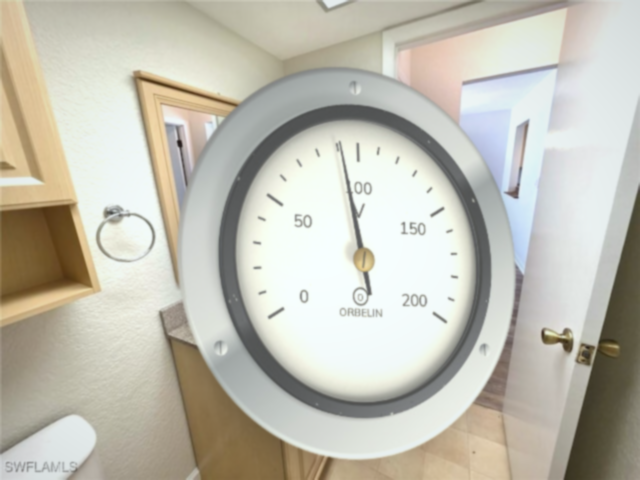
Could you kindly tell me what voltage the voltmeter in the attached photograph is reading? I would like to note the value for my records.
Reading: 90 V
